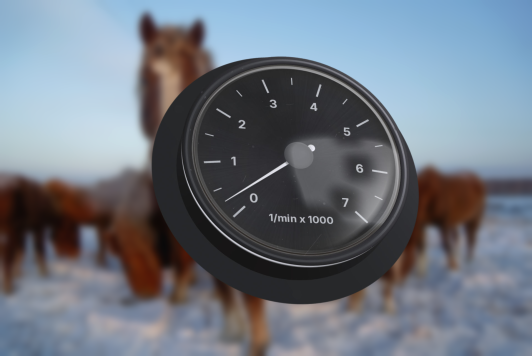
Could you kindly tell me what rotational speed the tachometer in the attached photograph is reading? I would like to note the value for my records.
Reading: 250 rpm
